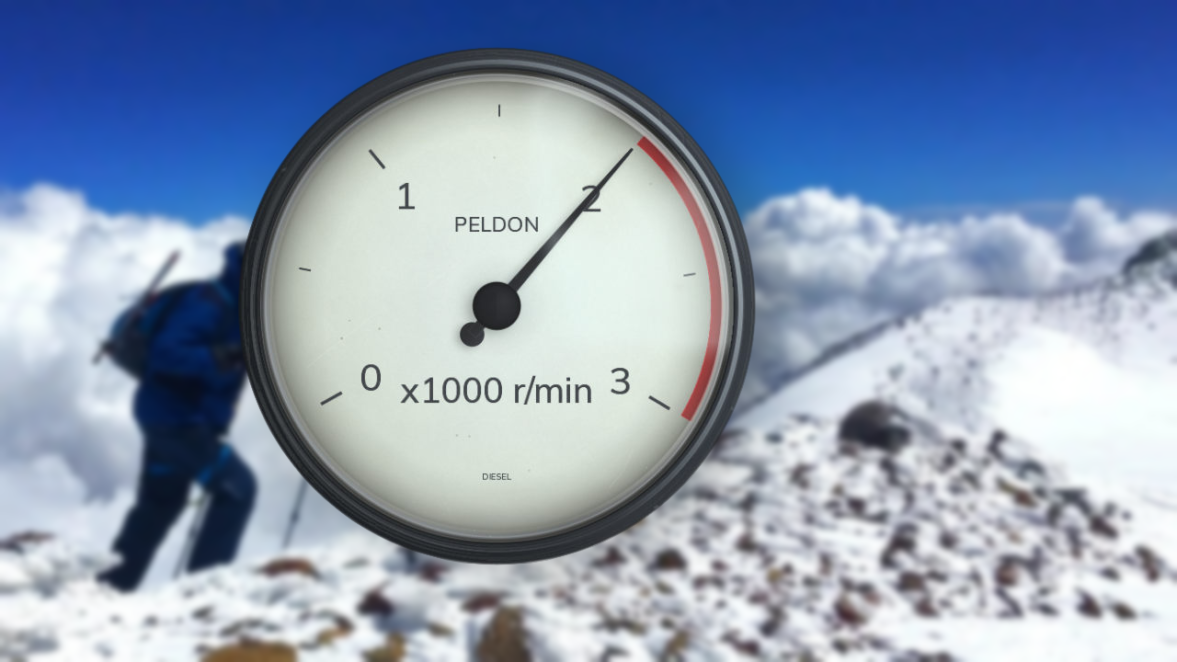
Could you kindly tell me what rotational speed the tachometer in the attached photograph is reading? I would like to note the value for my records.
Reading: 2000 rpm
